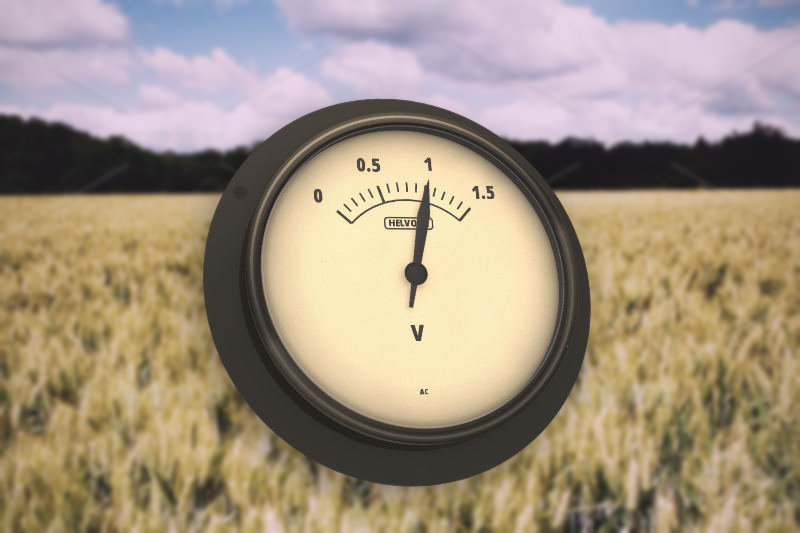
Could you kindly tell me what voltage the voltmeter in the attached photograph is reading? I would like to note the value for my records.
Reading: 1 V
